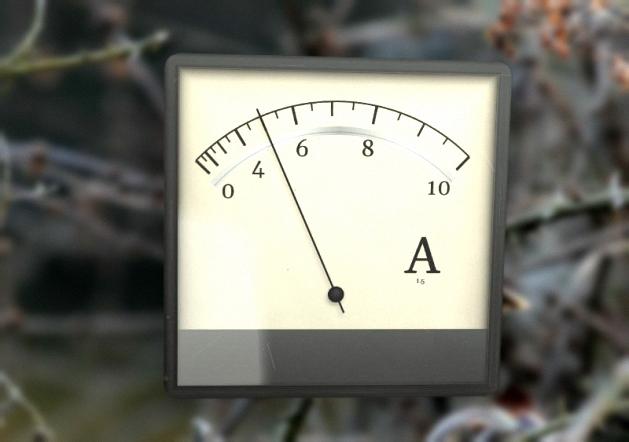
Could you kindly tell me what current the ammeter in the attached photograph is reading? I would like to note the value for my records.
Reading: 5 A
